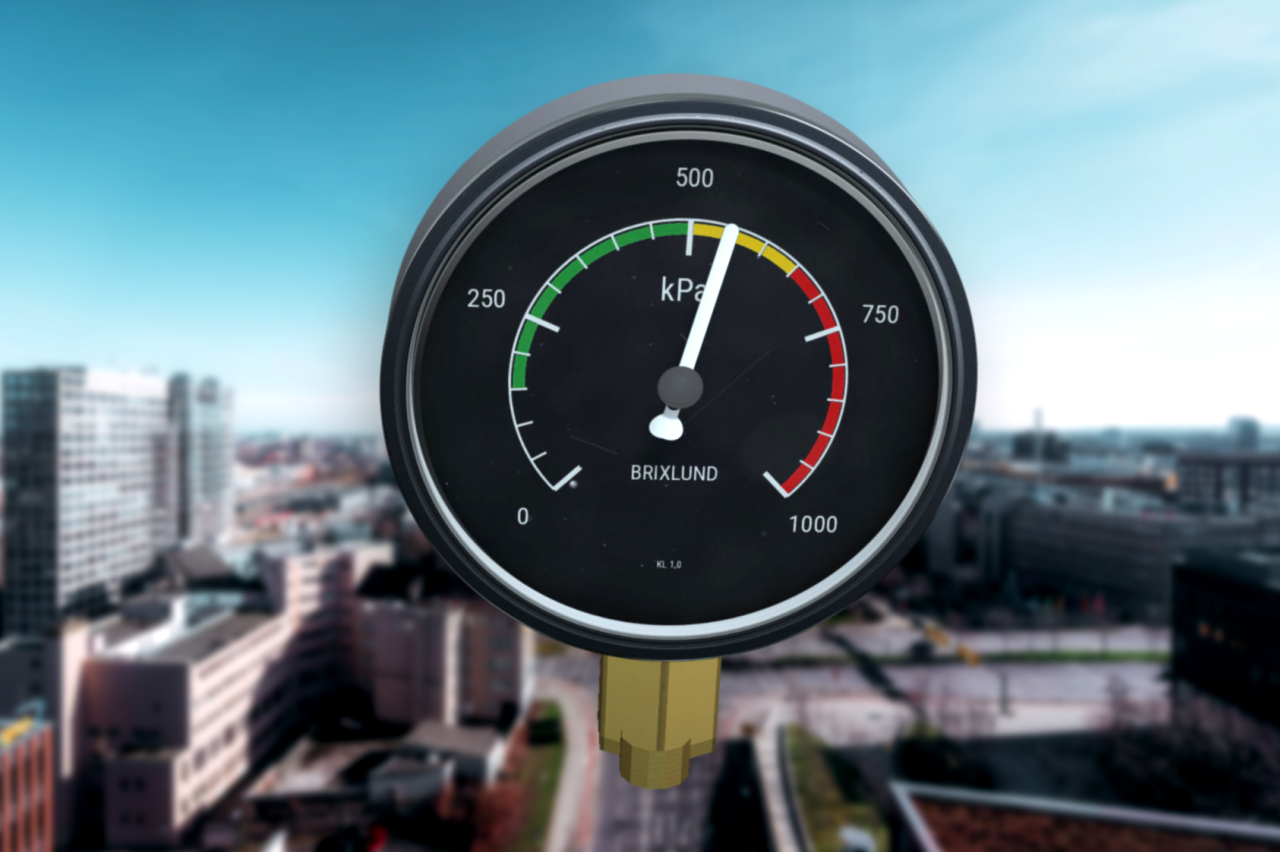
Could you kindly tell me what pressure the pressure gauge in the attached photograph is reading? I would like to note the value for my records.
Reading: 550 kPa
